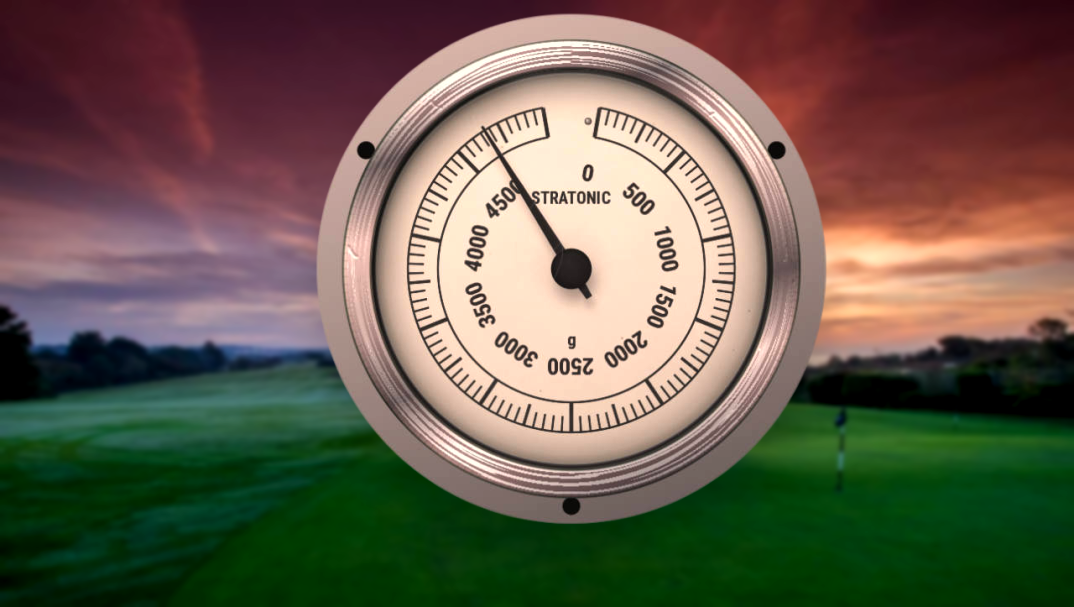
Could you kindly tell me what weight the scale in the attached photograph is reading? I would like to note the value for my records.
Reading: 4675 g
